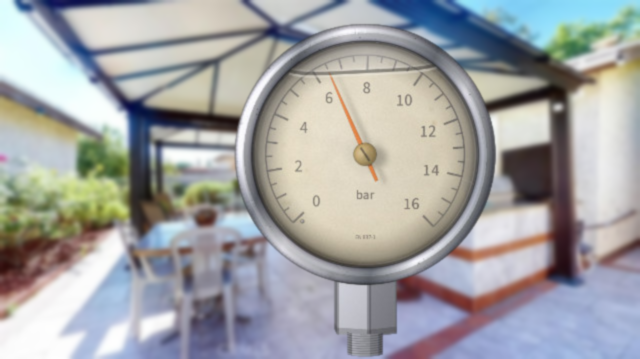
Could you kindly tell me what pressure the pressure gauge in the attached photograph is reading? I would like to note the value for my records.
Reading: 6.5 bar
